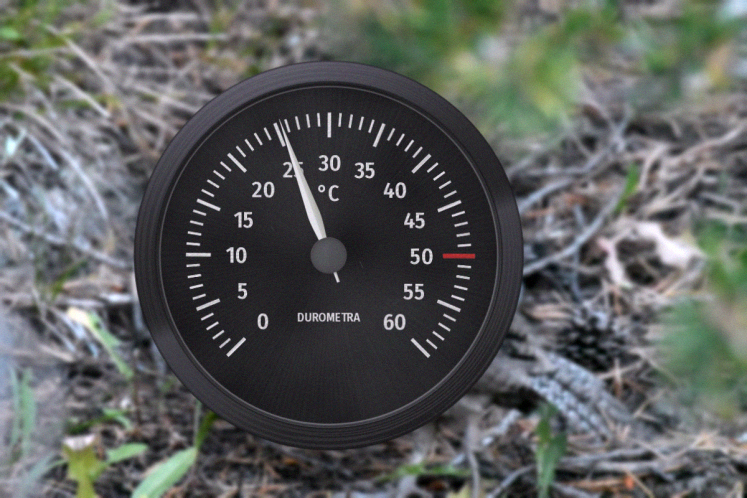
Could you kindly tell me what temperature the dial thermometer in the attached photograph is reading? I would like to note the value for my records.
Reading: 25.5 °C
